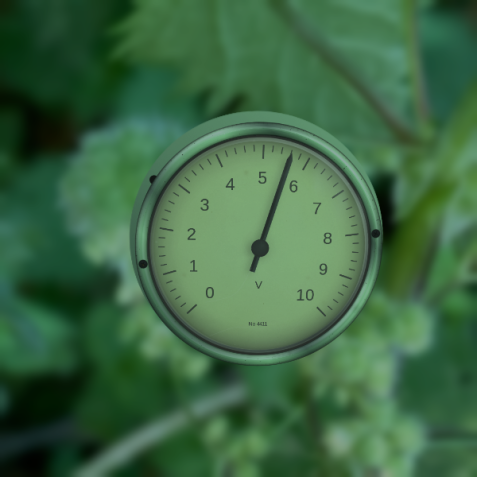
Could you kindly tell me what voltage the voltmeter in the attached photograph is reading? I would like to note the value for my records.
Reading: 5.6 V
